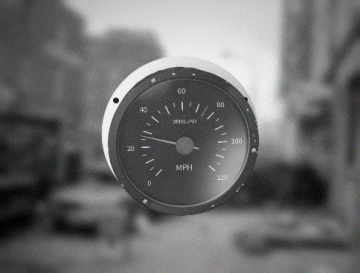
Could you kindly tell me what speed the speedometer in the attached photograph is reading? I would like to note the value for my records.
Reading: 27.5 mph
